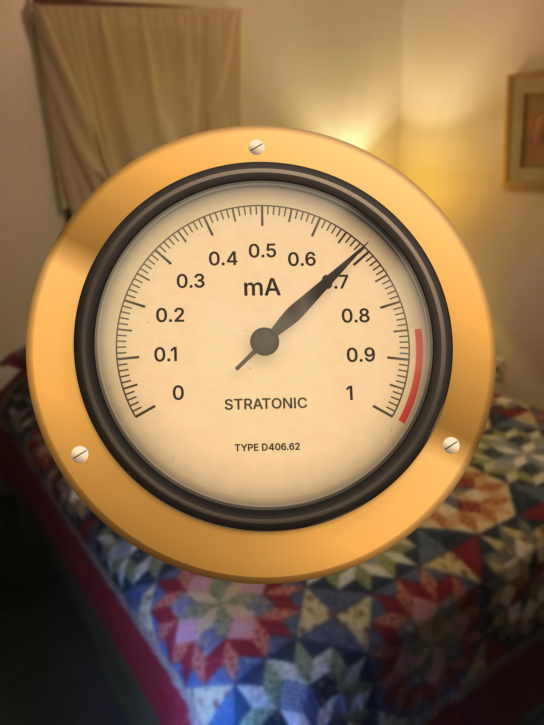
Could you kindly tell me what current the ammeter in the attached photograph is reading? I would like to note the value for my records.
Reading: 0.69 mA
